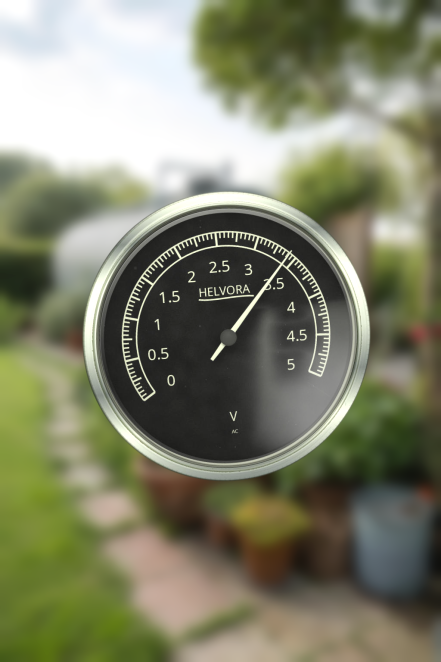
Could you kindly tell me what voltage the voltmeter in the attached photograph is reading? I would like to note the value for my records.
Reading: 3.4 V
